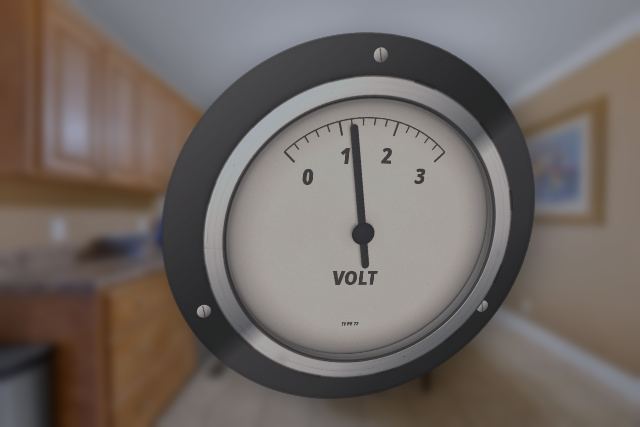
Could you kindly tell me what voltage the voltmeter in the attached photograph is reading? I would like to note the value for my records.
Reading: 1.2 V
